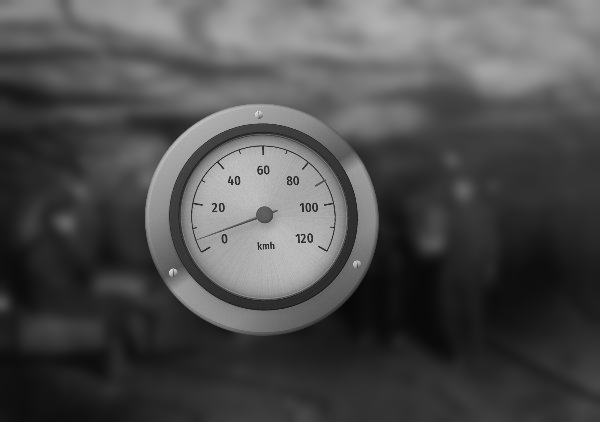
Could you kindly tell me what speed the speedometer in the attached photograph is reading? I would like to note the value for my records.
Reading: 5 km/h
